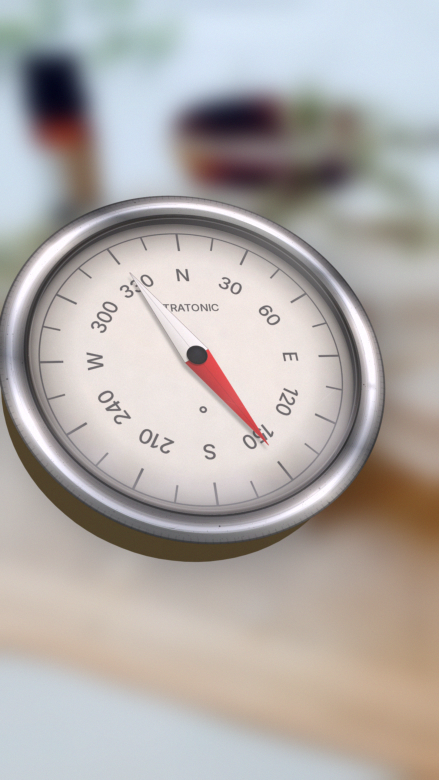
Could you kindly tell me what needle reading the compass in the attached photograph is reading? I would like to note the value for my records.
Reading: 150 °
